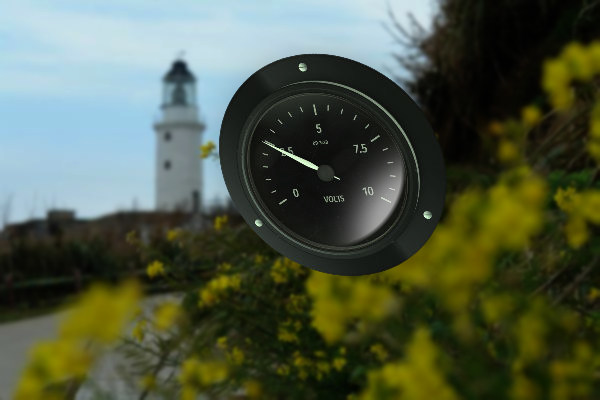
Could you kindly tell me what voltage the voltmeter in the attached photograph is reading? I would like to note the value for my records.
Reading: 2.5 V
